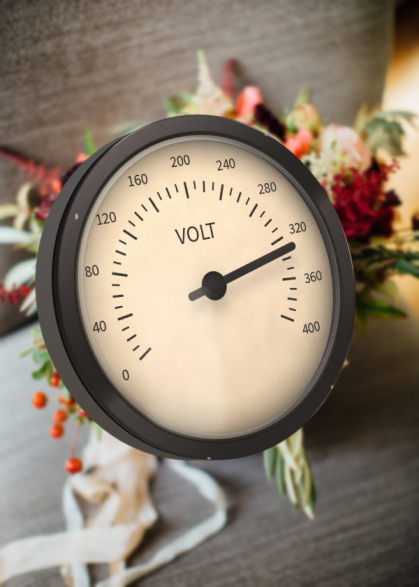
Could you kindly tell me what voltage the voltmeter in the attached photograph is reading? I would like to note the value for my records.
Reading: 330 V
